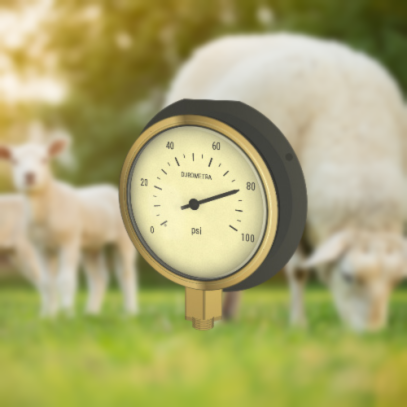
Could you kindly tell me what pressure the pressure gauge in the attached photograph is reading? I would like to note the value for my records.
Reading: 80 psi
